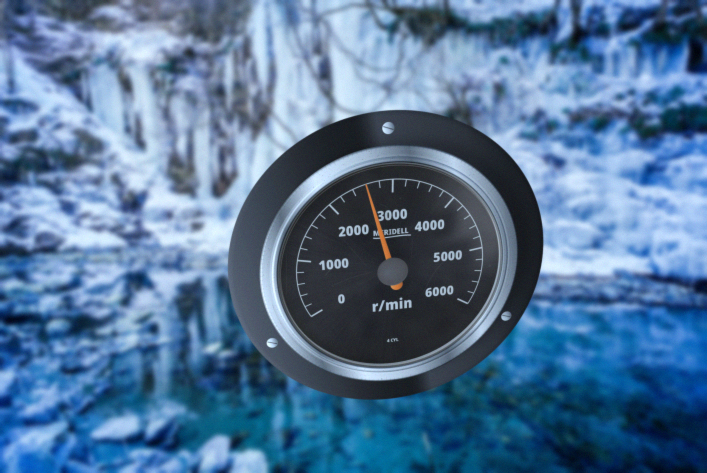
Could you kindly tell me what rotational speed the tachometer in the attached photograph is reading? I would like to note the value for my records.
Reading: 2600 rpm
